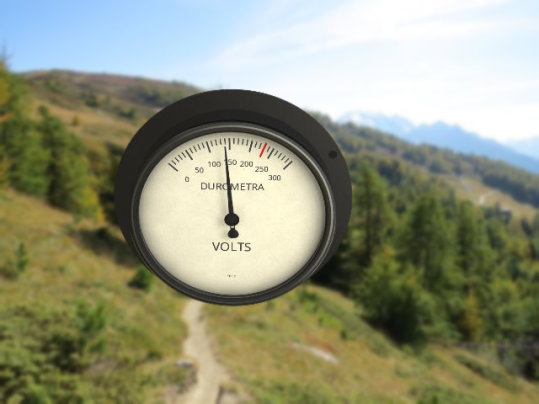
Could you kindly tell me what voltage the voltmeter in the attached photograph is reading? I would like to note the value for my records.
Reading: 140 V
